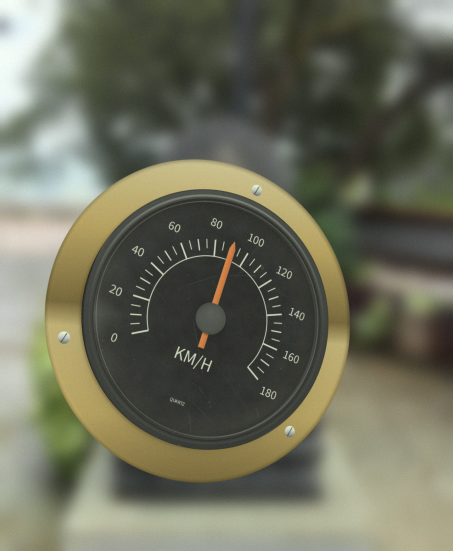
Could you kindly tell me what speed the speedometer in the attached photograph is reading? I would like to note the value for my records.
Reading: 90 km/h
